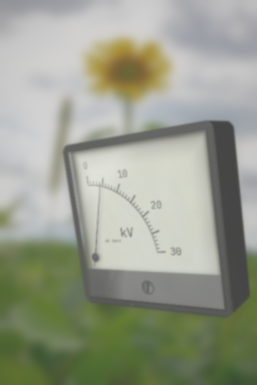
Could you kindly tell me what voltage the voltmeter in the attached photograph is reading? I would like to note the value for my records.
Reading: 5 kV
